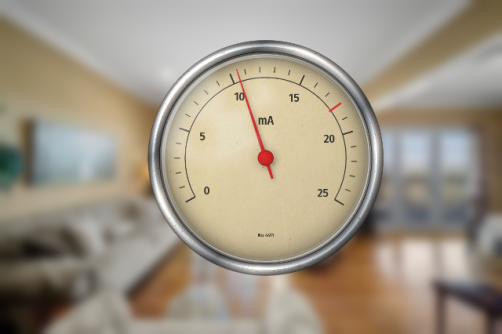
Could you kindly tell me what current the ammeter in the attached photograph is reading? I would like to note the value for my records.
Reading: 10.5 mA
